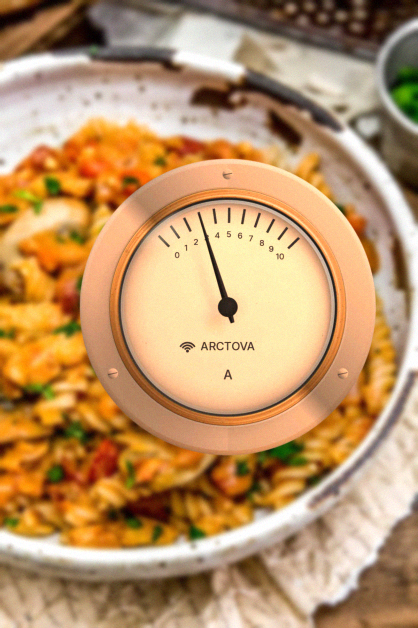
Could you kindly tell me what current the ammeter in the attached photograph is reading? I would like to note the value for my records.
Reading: 3 A
